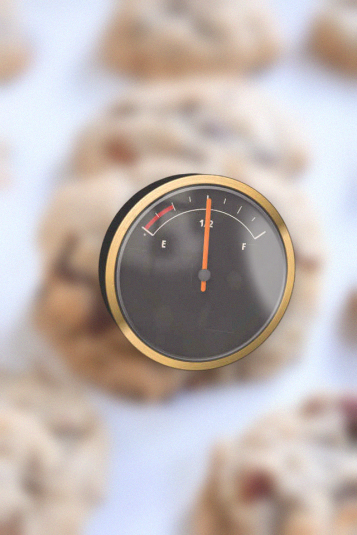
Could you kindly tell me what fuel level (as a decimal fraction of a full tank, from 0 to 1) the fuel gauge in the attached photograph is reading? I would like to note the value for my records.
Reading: 0.5
